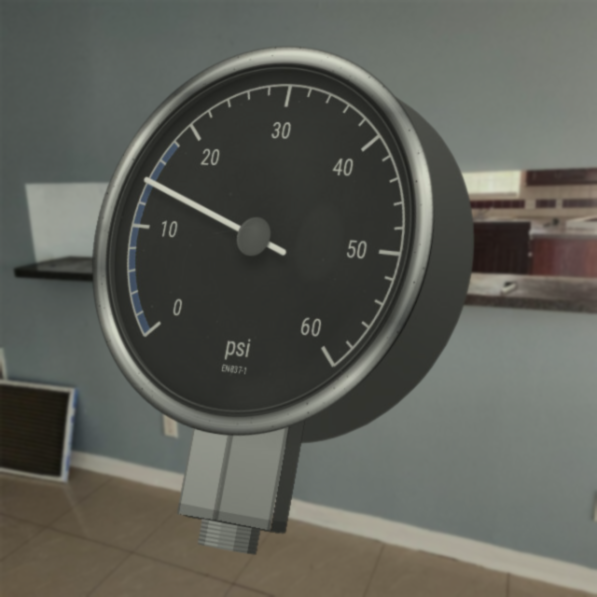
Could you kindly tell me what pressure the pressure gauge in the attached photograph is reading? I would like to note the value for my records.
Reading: 14 psi
